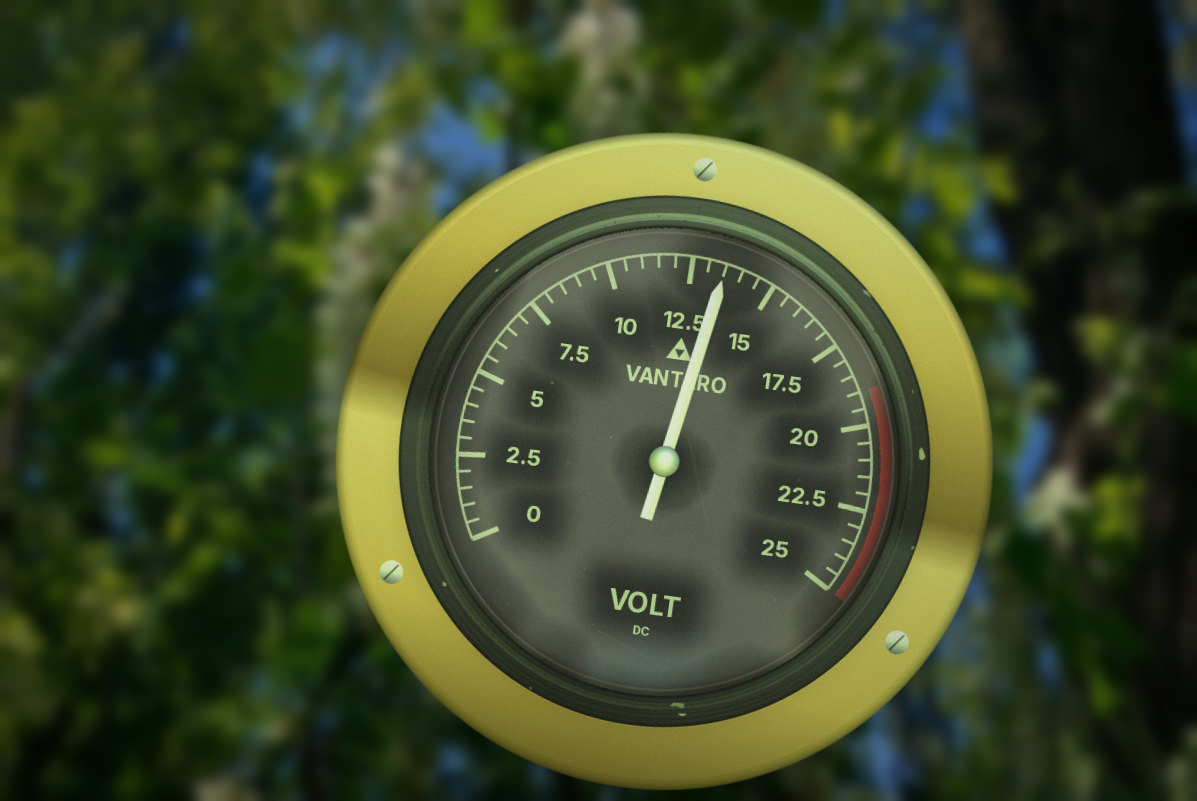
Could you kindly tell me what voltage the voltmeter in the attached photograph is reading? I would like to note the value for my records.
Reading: 13.5 V
